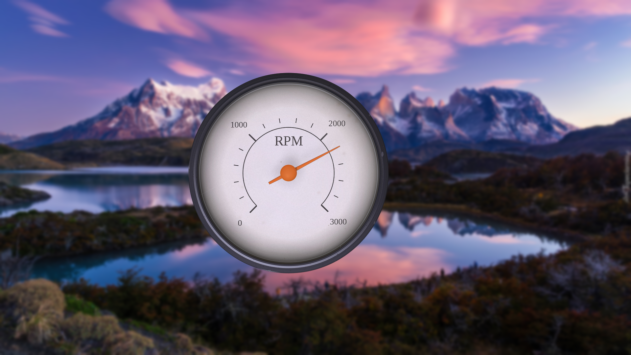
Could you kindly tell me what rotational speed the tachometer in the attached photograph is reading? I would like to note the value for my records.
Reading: 2200 rpm
